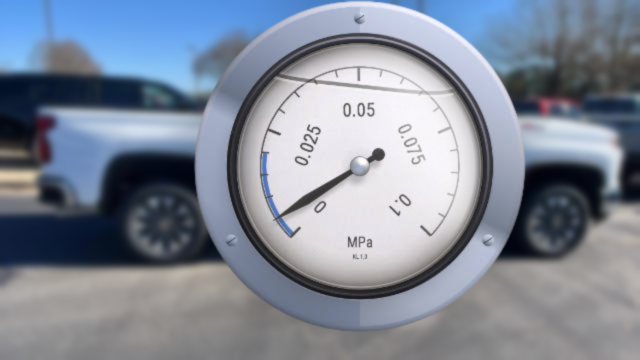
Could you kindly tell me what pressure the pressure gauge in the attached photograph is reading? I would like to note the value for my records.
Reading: 0.005 MPa
